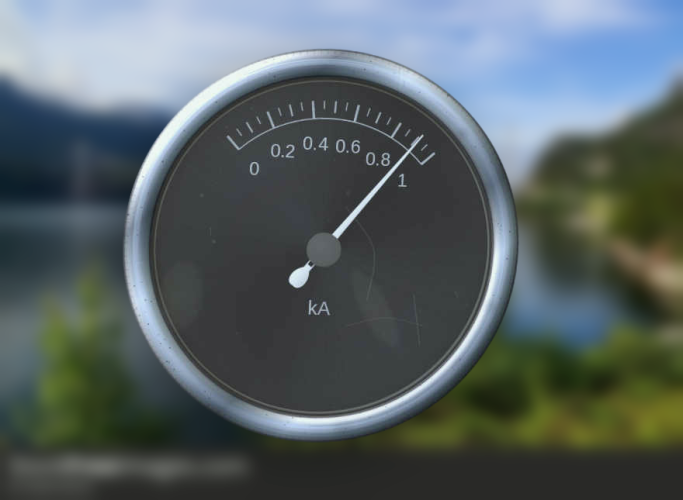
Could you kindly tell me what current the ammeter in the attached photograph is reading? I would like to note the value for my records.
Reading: 0.9 kA
